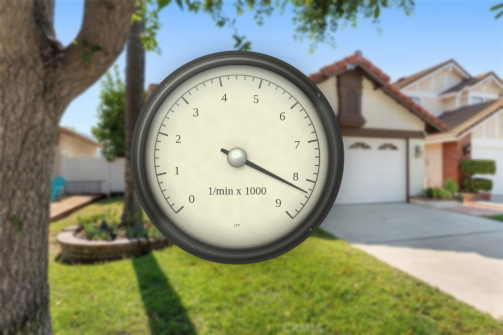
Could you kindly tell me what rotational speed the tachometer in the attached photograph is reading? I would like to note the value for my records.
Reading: 8300 rpm
